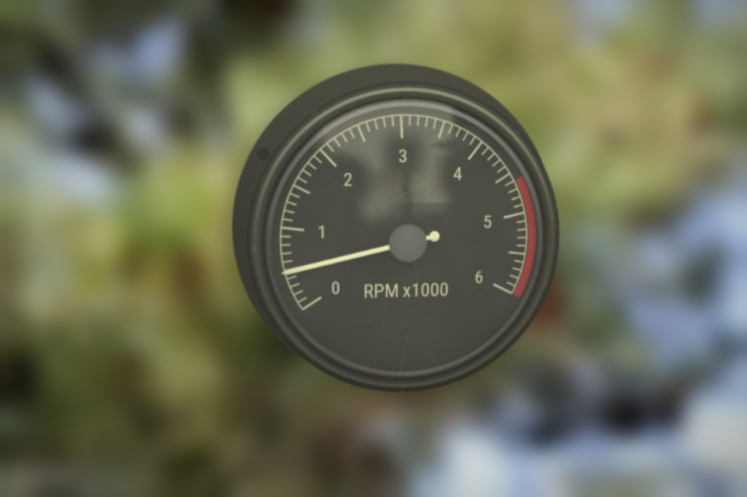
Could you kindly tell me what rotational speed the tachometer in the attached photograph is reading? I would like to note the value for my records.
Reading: 500 rpm
